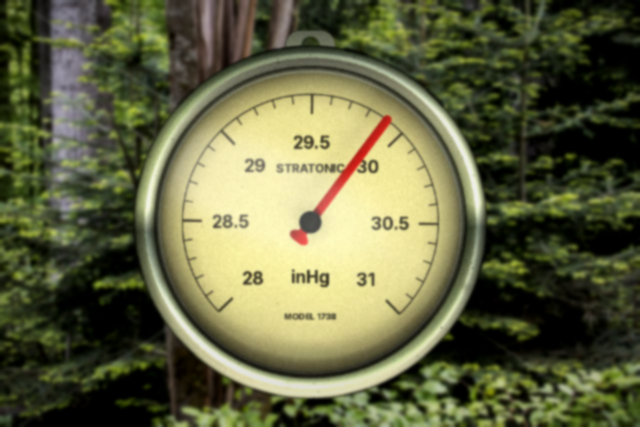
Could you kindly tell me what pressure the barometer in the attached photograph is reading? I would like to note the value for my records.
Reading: 29.9 inHg
